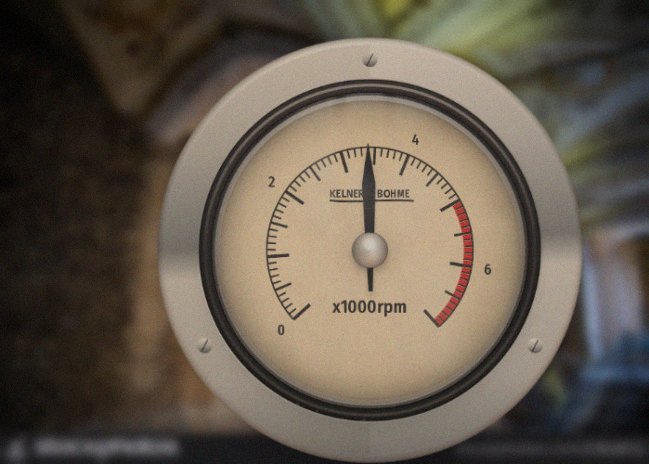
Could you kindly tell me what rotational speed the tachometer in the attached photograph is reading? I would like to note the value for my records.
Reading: 3400 rpm
